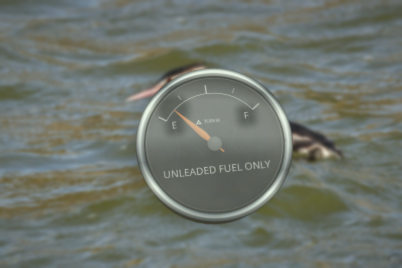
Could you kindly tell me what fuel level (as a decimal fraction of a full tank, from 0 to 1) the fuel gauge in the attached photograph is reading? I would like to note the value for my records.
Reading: 0.125
